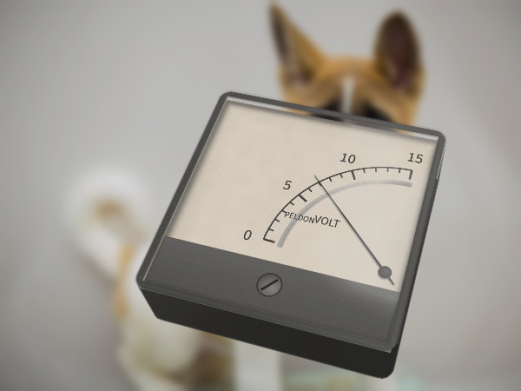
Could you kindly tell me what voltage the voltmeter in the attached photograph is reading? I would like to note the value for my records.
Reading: 7 V
